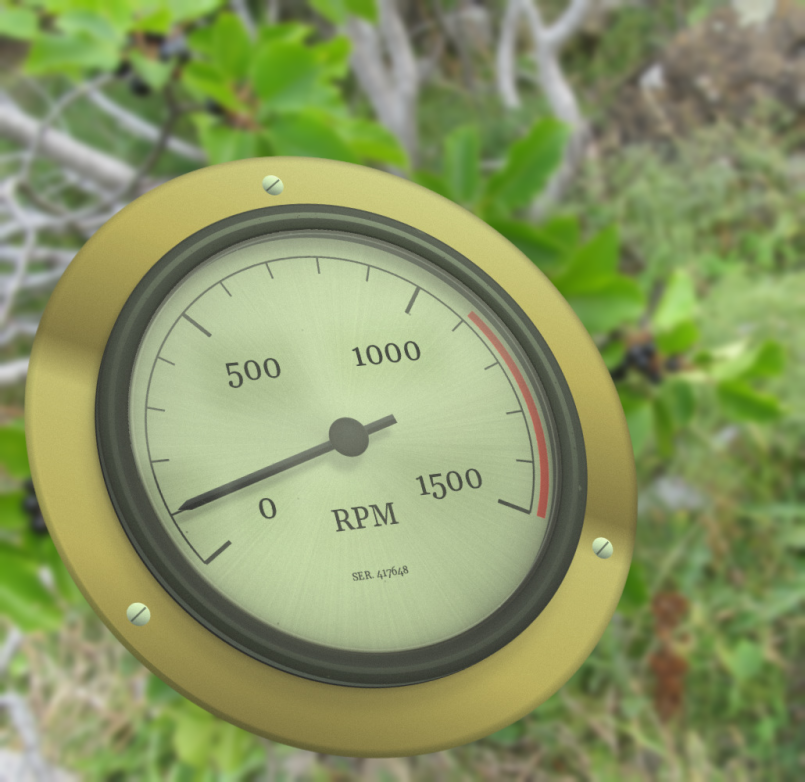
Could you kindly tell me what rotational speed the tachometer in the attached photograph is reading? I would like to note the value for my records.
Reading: 100 rpm
